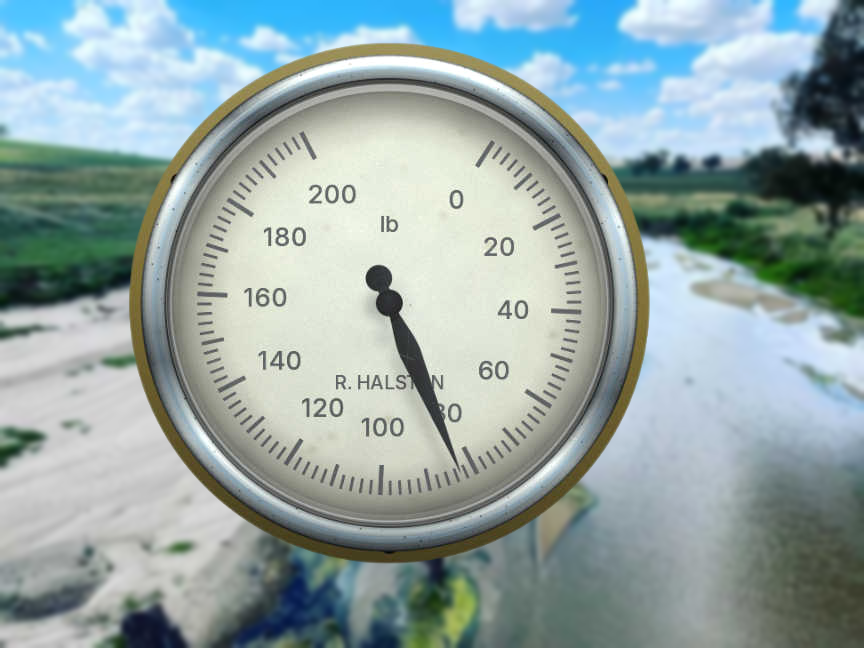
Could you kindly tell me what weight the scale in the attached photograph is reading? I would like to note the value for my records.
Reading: 83 lb
